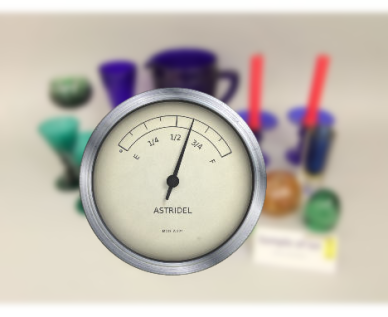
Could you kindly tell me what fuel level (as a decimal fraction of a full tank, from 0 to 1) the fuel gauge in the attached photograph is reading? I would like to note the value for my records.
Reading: 0.625
